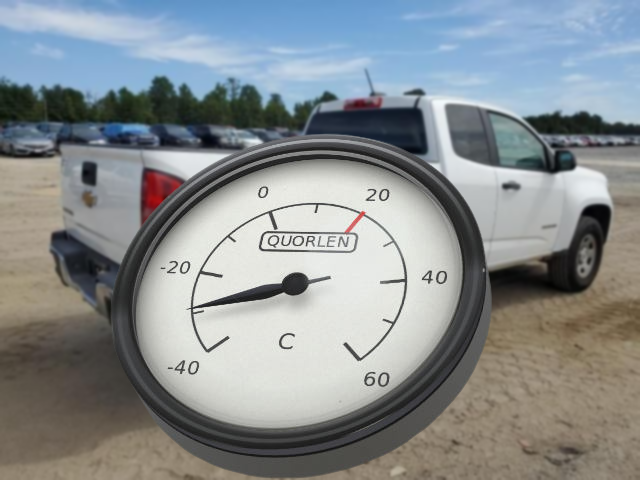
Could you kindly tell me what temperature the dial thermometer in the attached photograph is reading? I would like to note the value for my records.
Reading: -30 °C
